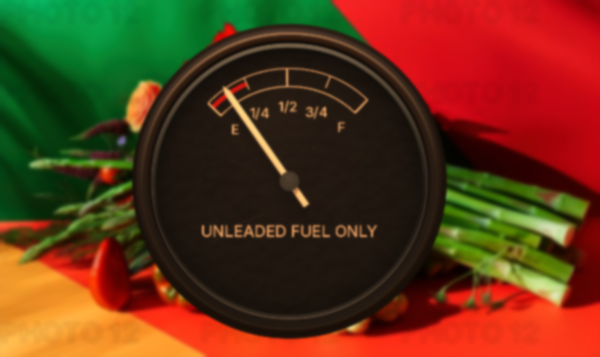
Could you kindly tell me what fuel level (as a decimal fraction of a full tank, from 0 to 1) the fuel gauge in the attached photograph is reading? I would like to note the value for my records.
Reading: 0.125
